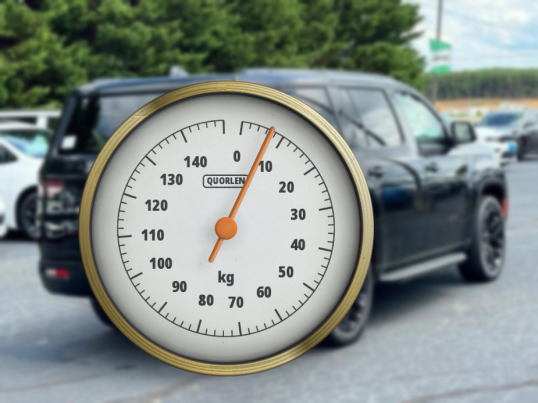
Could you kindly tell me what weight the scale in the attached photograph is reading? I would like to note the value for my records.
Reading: 7 kg
